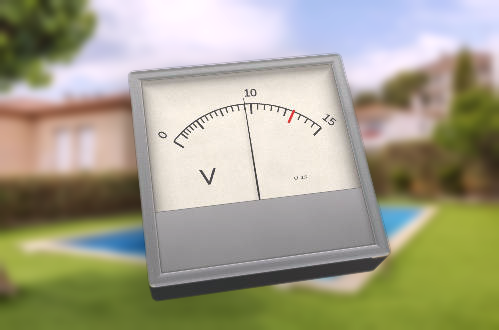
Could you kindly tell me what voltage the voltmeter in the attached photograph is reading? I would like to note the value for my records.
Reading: 9.5 V
